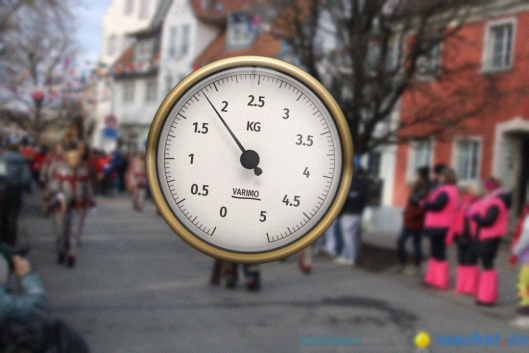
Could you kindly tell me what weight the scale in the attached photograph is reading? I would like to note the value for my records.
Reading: 1.85 kg
